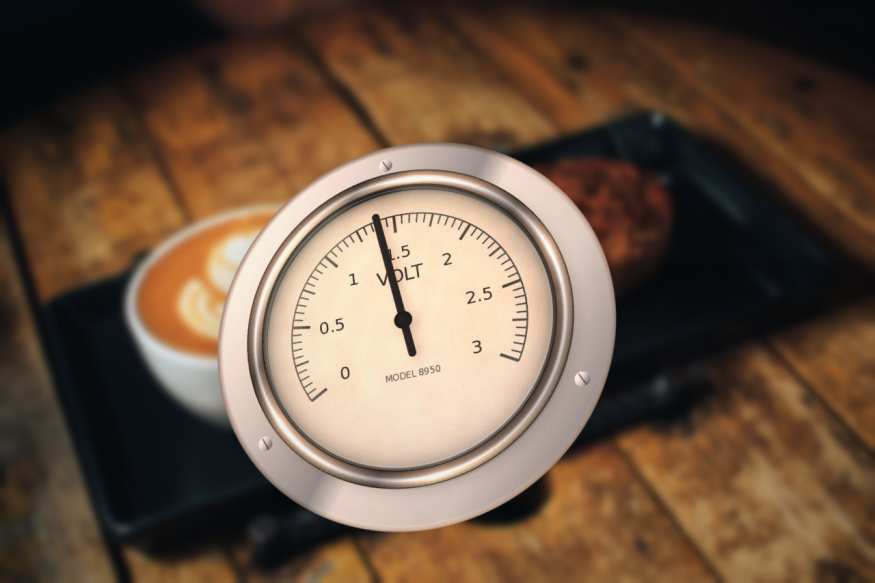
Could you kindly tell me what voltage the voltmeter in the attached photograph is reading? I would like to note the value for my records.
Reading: 1.4 V
